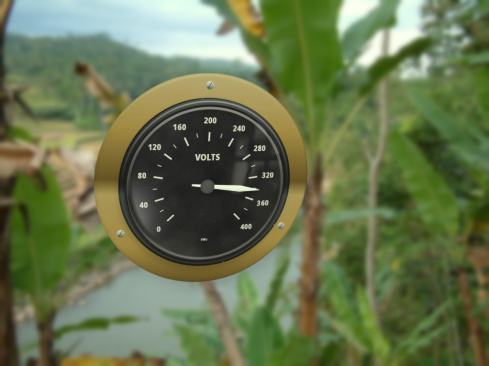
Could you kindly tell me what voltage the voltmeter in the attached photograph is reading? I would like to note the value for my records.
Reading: 340 V
